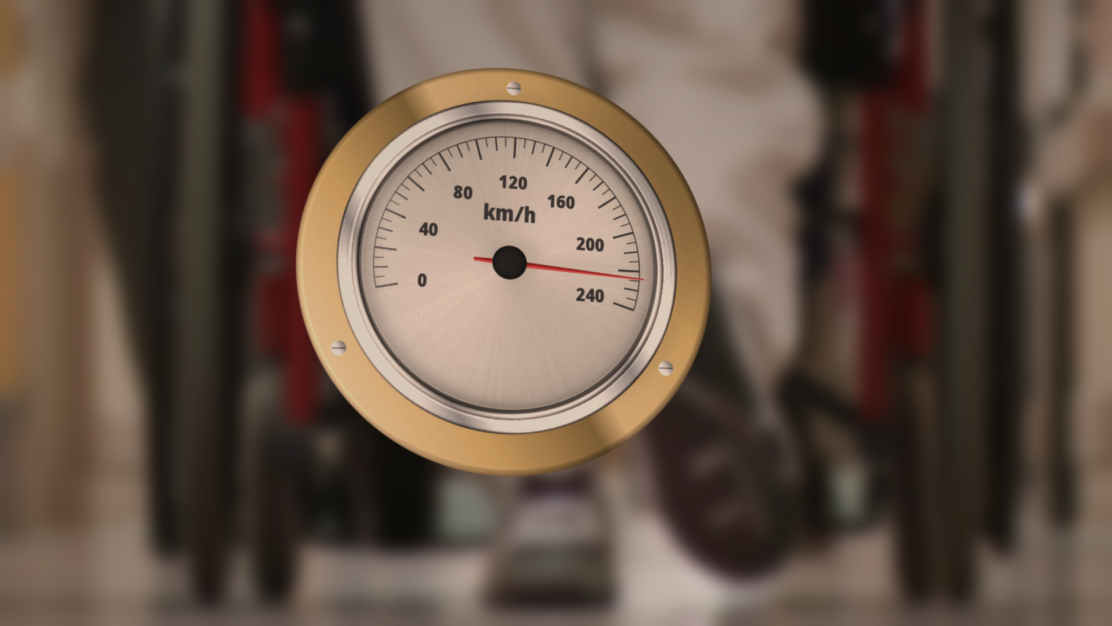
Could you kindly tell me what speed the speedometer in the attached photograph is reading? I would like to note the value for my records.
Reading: 225 km/h
